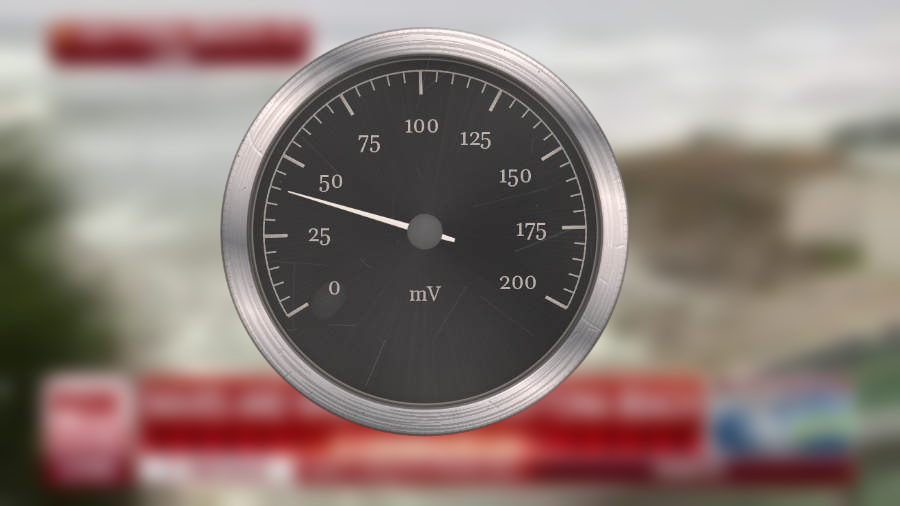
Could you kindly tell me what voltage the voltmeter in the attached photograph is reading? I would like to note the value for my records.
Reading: 40 mV
